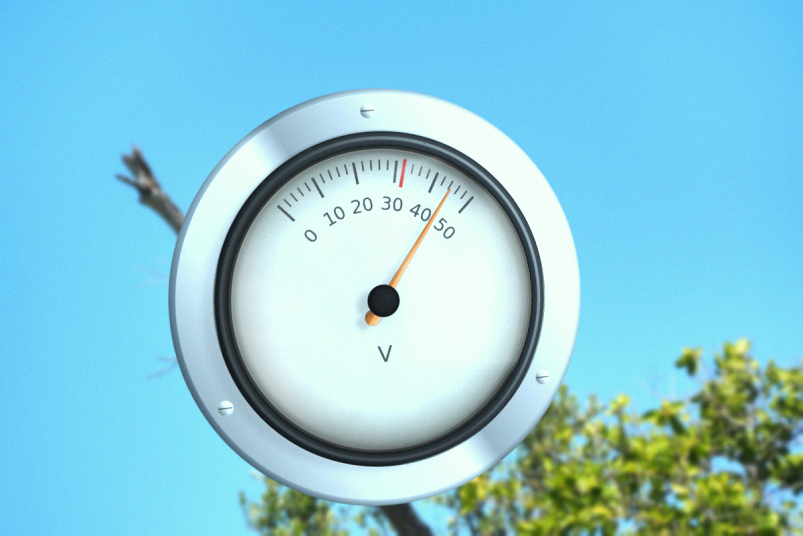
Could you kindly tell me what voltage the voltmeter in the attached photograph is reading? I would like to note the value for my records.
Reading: 44 V
